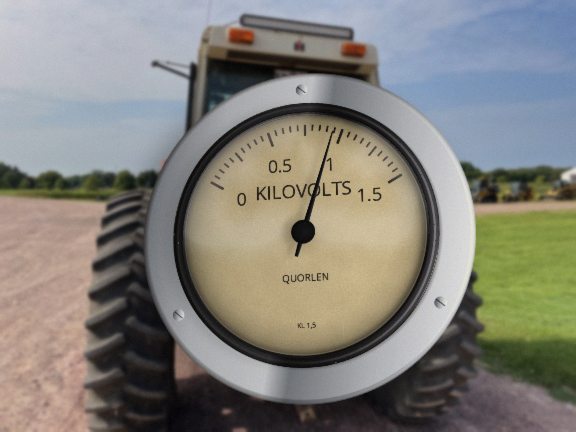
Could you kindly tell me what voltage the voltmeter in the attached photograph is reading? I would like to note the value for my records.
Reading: 0.95 kV
